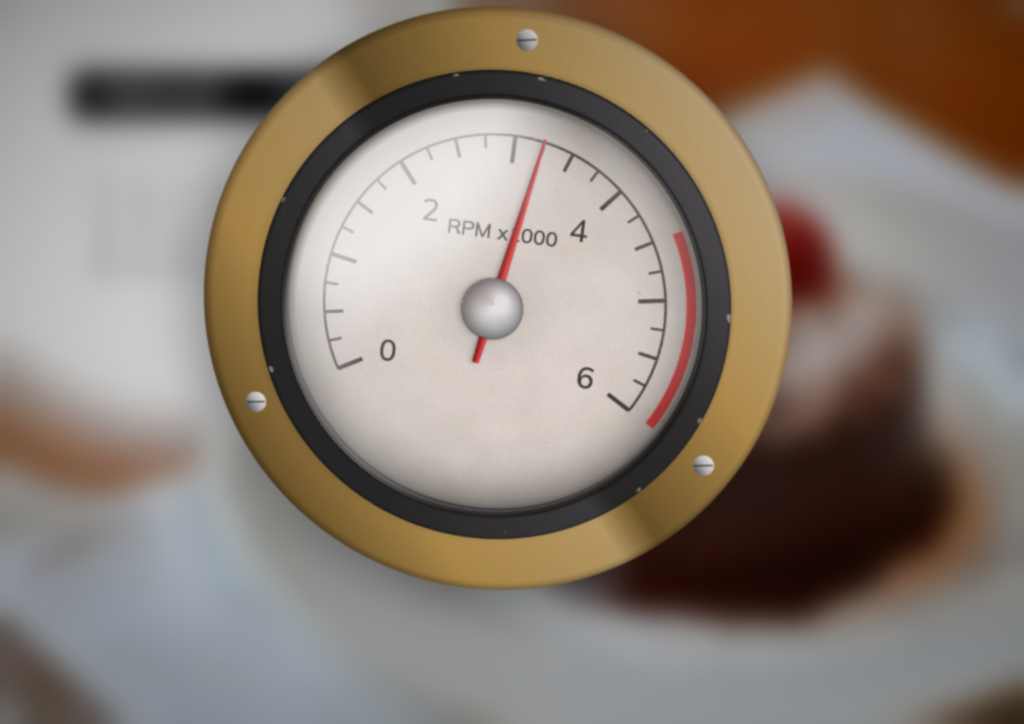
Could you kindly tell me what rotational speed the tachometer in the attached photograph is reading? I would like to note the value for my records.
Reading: 3250 rpm
